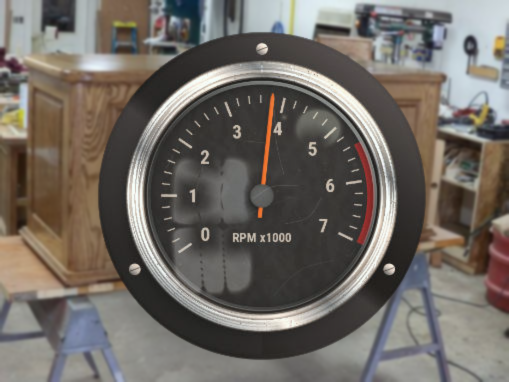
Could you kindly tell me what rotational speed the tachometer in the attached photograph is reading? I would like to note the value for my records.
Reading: 3800 rpm
